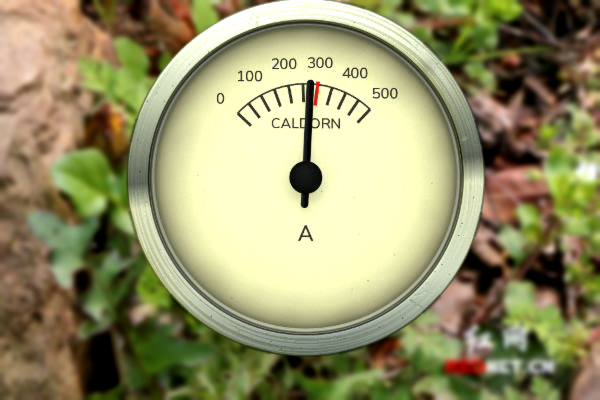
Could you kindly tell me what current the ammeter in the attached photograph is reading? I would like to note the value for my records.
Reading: 275 A
